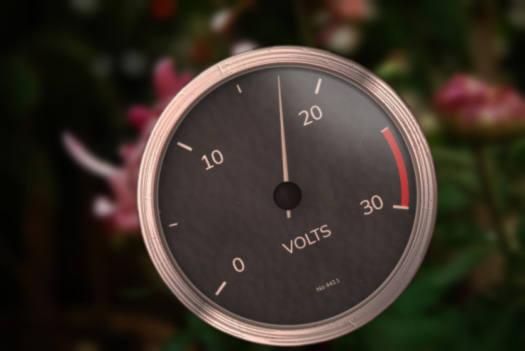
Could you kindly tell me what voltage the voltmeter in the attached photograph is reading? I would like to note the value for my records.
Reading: 17.5 V
